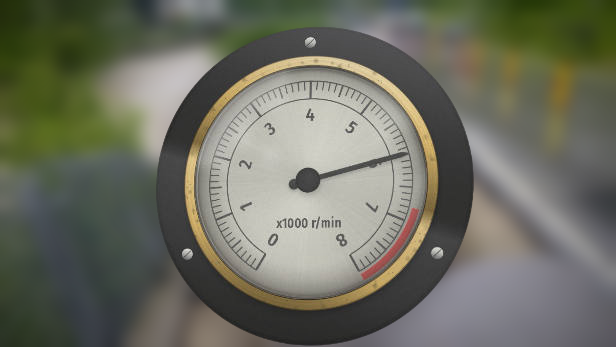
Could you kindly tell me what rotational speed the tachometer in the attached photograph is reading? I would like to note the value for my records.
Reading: 6000 rpm
